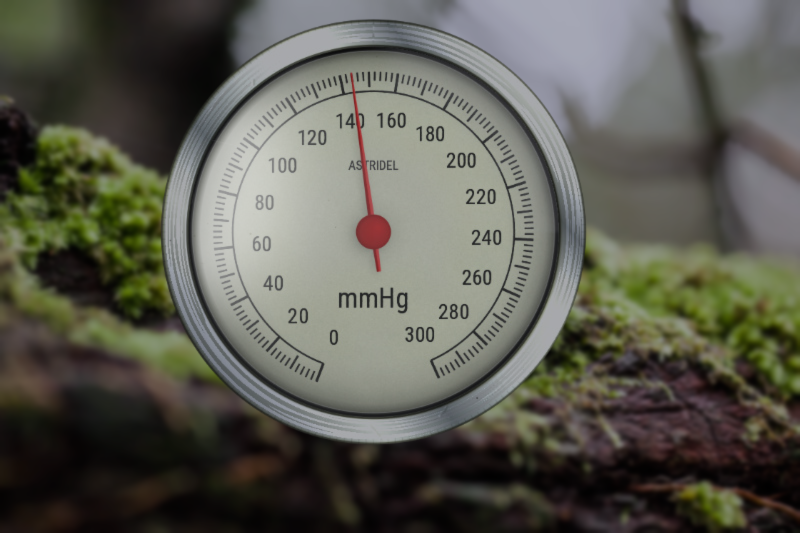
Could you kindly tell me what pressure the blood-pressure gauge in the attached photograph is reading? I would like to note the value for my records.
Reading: 144 mmHg
